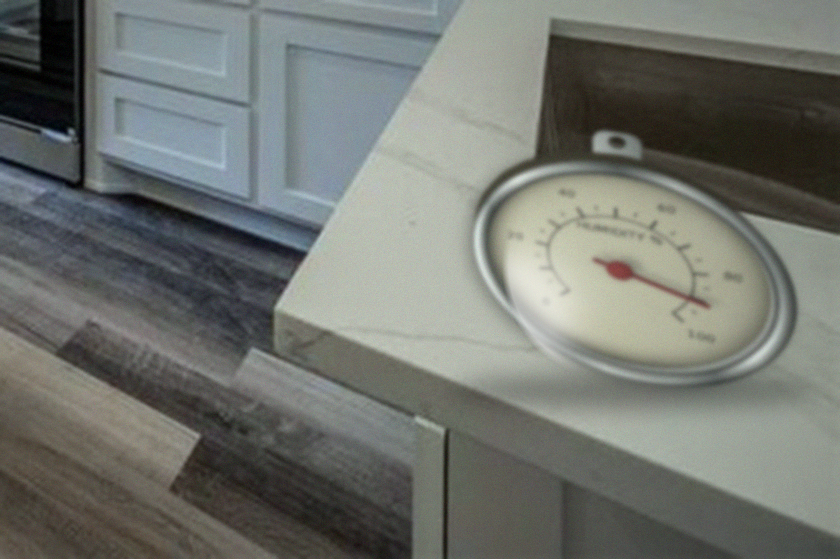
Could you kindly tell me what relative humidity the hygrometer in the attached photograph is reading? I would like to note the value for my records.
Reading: 90 %
